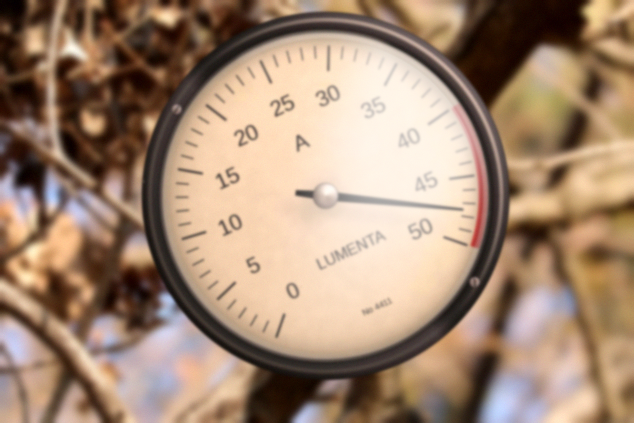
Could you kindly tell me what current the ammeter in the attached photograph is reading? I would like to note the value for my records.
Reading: 47.5 A
